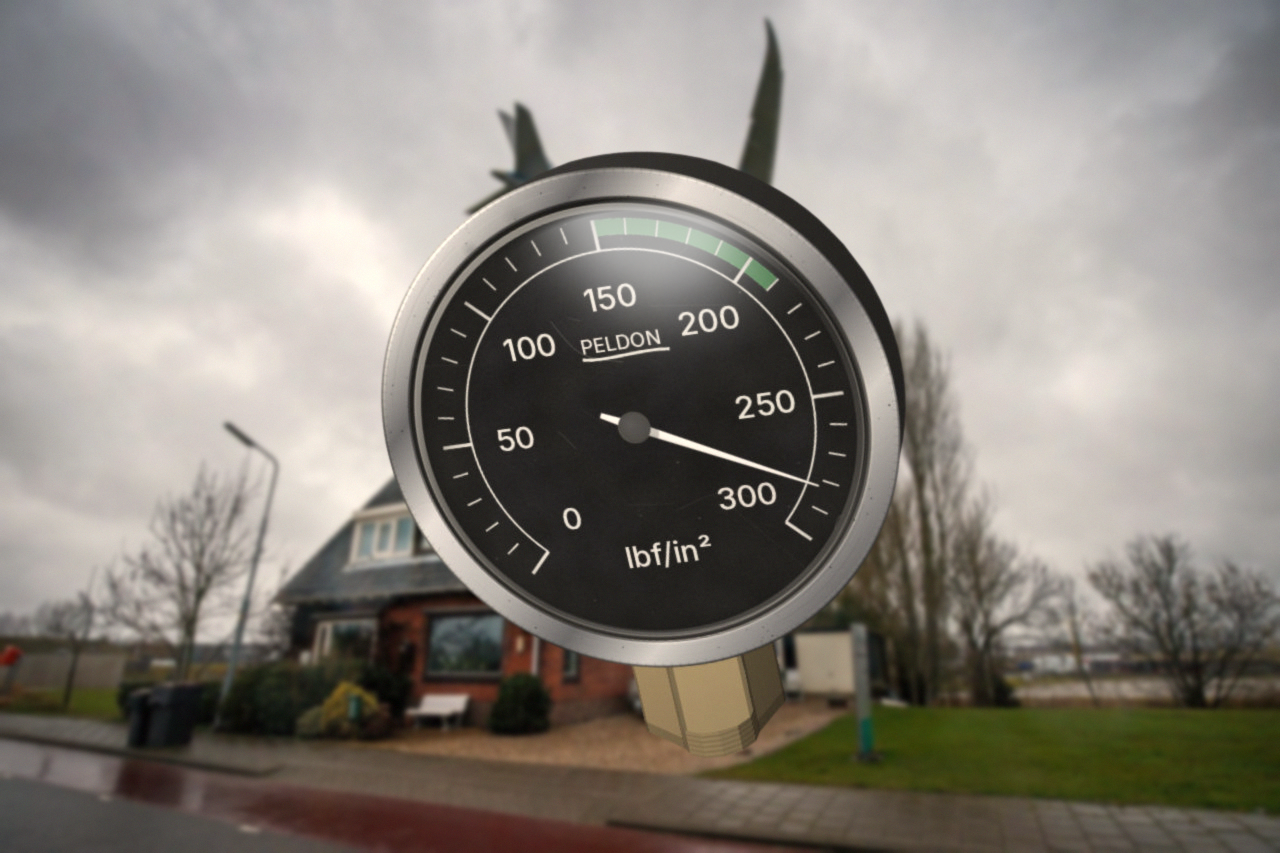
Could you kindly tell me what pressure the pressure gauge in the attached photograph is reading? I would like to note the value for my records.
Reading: 280 psi
